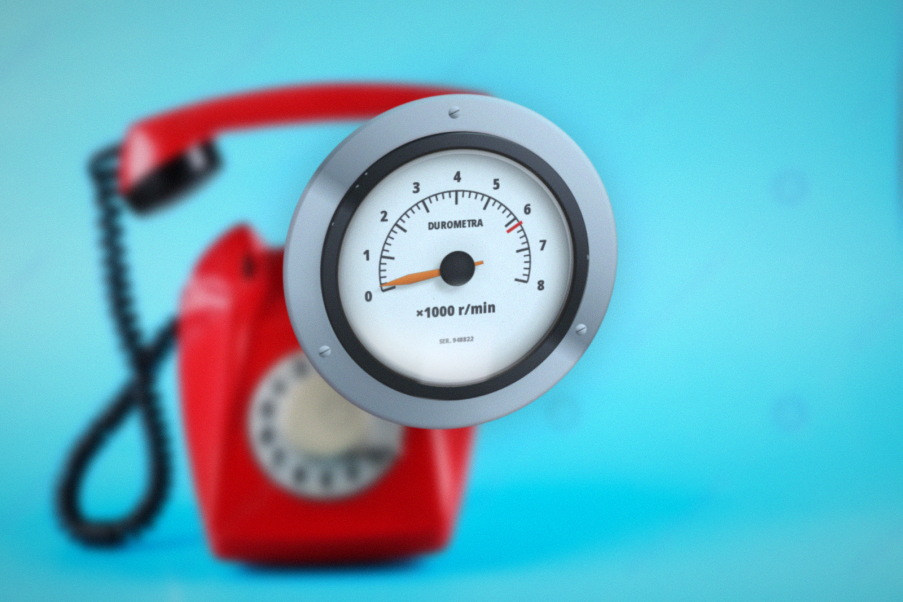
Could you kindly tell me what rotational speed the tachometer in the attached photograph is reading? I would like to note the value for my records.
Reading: 200 rpm
